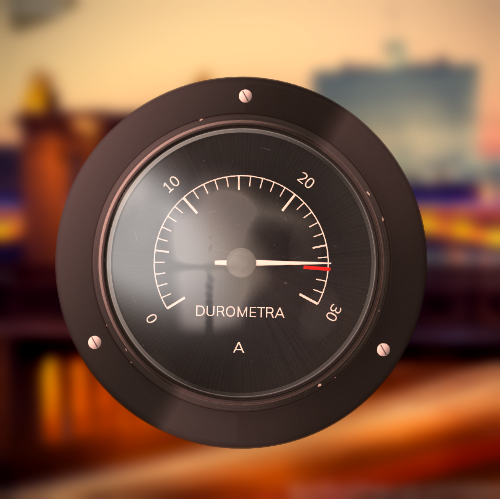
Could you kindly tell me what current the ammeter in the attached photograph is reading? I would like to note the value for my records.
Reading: 26.5 A
